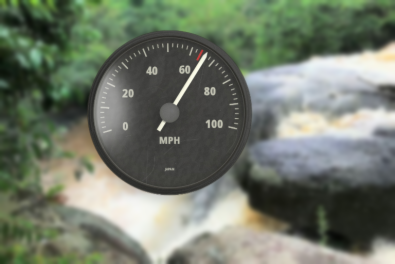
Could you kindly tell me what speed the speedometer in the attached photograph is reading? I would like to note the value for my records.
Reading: 66 mph
